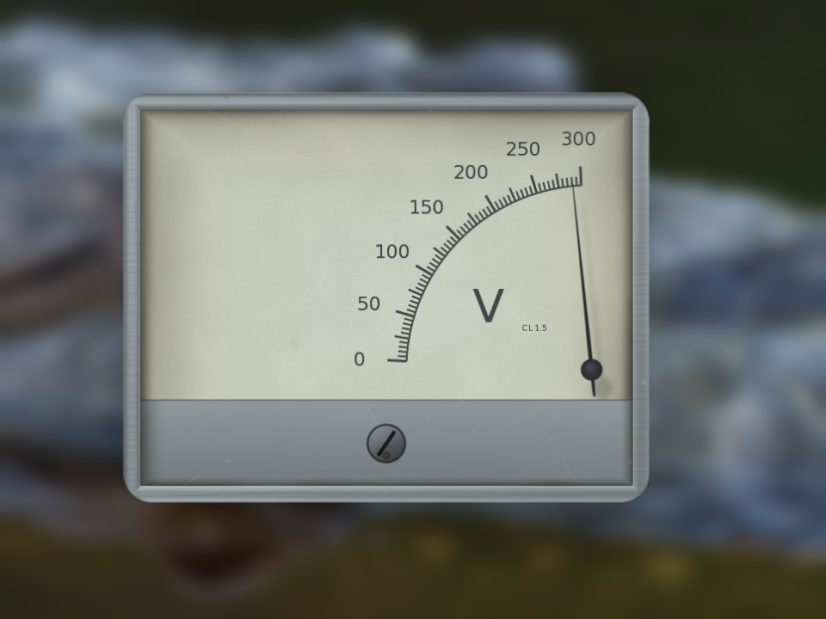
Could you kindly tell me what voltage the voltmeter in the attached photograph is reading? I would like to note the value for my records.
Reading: 290 V
